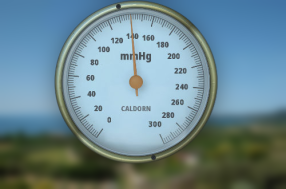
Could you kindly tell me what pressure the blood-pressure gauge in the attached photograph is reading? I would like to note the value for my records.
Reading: 140 mmHg
